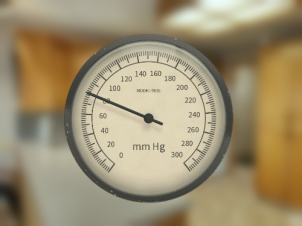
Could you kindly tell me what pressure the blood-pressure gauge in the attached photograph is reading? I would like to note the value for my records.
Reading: 80 mmHg
